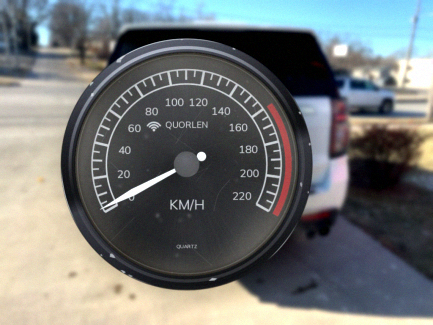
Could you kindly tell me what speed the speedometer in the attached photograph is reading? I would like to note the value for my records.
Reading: 2.5 km/h
